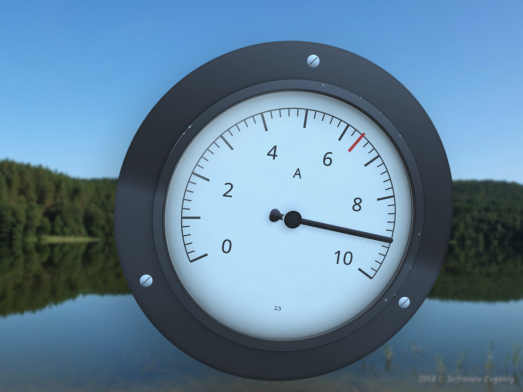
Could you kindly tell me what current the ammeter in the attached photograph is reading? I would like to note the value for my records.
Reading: 9 A
